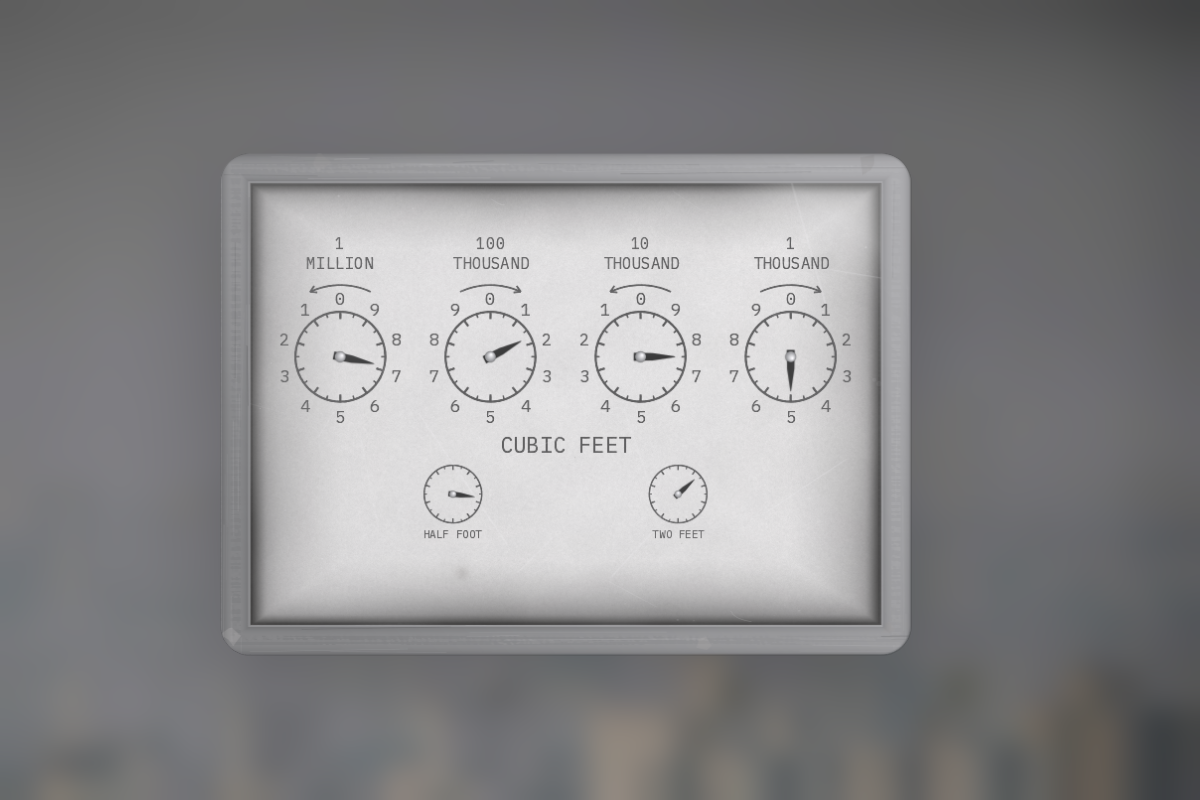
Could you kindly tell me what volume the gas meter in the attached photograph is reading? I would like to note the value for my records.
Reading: 717500 ft³
